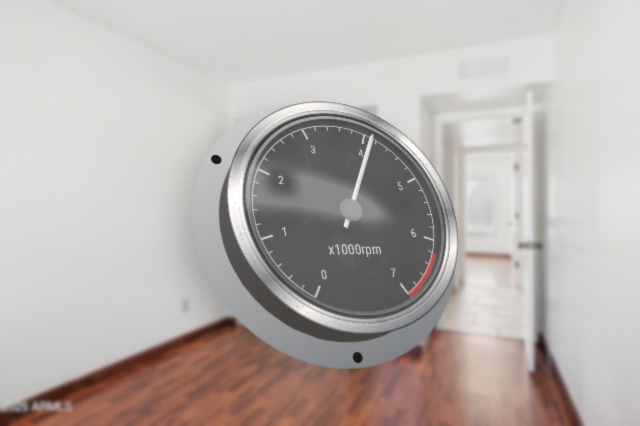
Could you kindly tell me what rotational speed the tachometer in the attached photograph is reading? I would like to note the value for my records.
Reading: 4100 rpm
